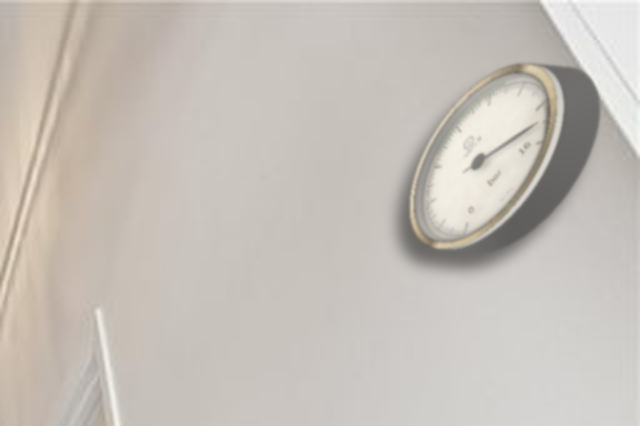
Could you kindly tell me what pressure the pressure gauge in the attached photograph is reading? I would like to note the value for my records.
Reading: 15 bar
